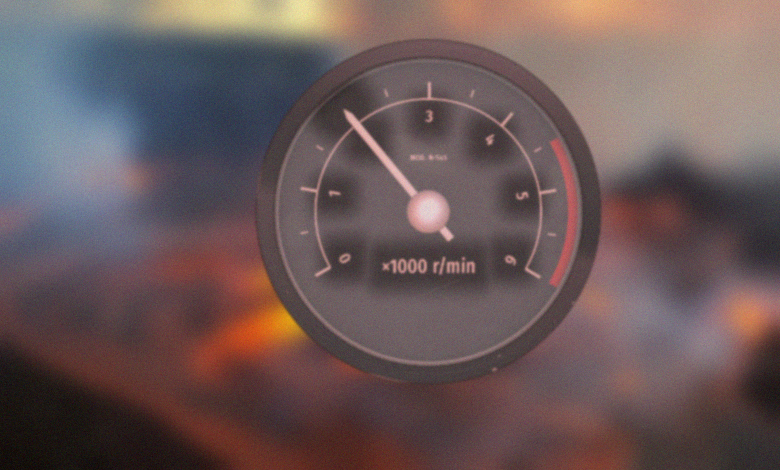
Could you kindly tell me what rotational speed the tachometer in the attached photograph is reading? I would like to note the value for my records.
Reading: 2000 rpm
